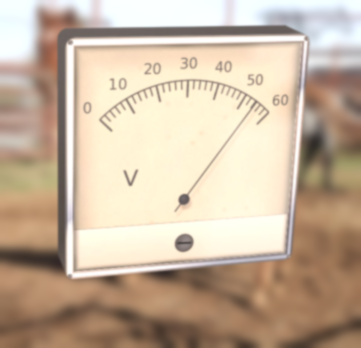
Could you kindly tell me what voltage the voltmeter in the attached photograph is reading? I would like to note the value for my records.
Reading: 54 V
